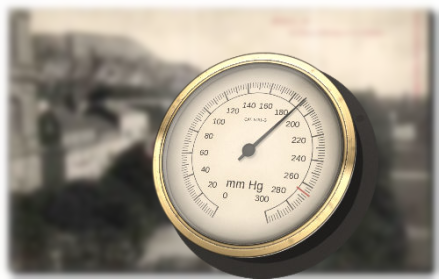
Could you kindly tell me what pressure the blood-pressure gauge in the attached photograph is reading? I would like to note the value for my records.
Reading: 190 mmHg
